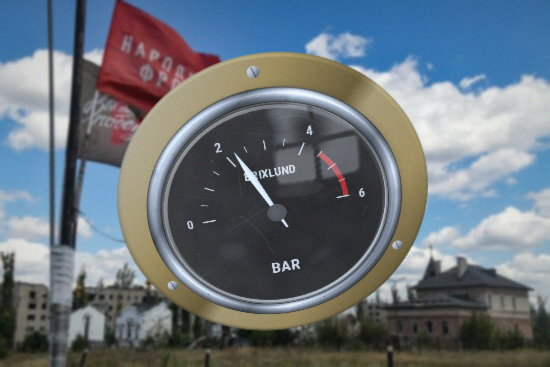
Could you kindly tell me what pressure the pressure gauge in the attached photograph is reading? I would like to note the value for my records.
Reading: 2.25 bar
